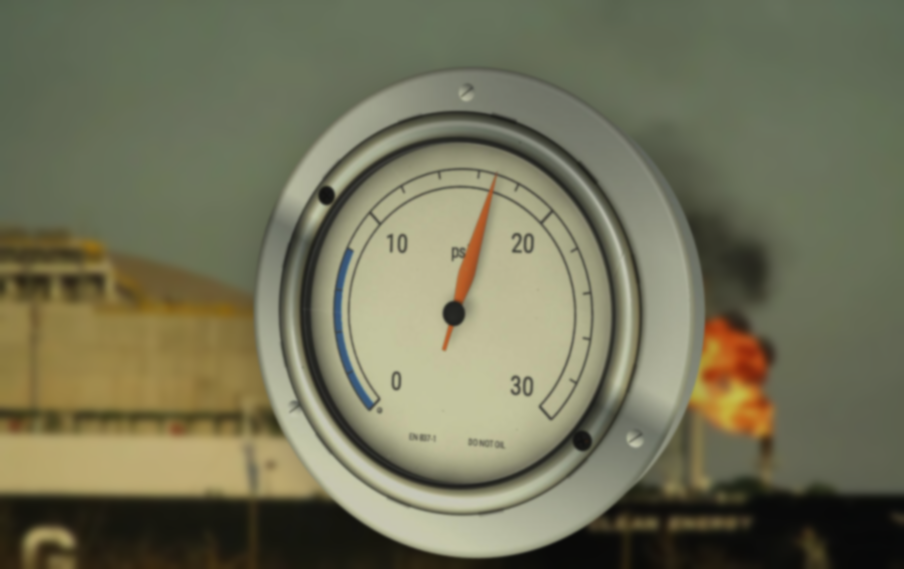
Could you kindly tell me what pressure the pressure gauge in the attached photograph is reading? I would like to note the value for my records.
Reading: 17 psi
